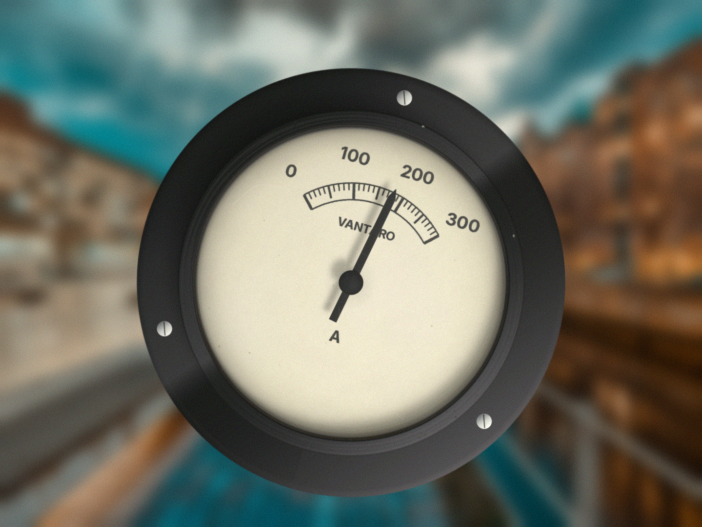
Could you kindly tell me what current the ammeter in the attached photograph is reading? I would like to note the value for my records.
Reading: 180 A
